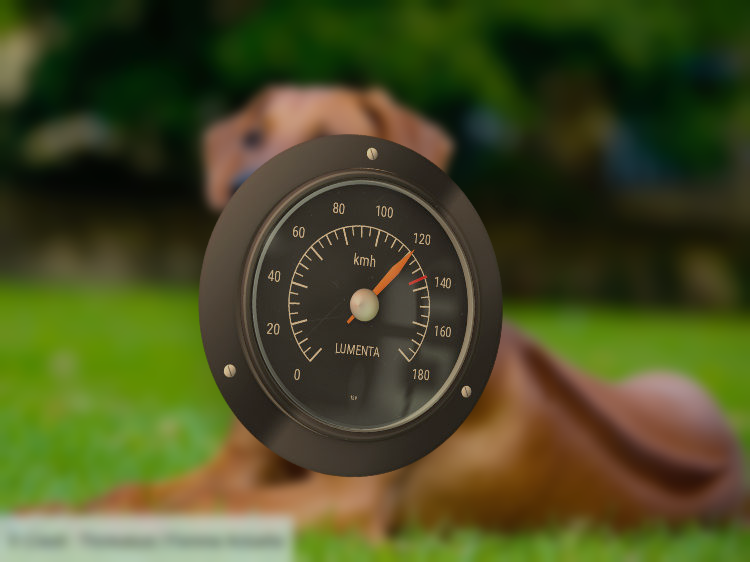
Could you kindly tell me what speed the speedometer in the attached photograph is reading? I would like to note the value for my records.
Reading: 120 km/h
